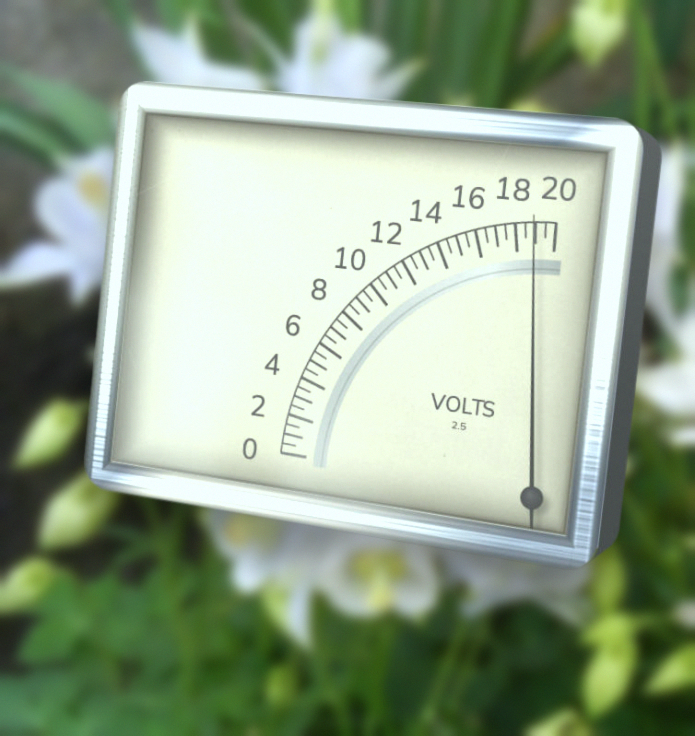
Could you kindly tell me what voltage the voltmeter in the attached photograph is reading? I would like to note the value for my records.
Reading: 19 V
